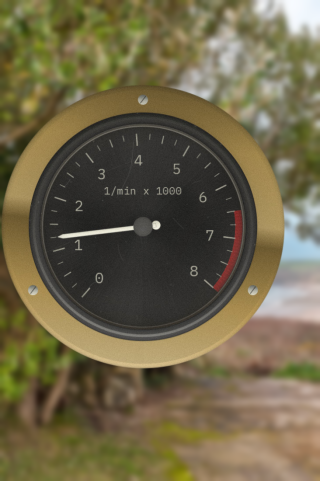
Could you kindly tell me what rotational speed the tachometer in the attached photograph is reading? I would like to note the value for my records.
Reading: 1250 rpm
